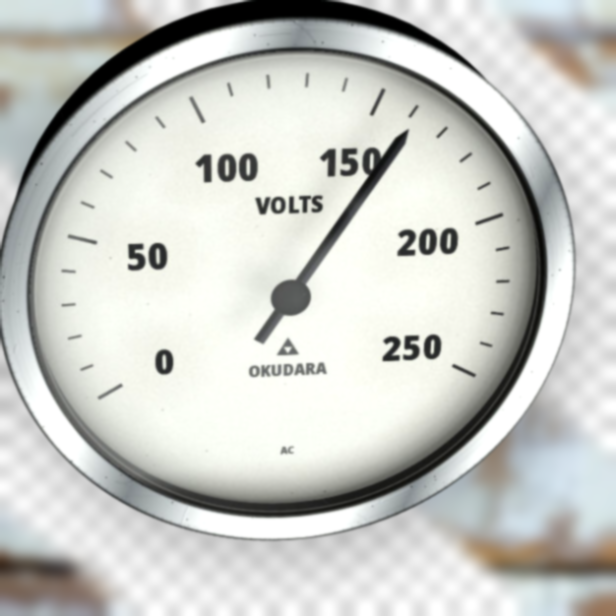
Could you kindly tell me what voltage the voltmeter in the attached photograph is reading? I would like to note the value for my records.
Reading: 160 V
